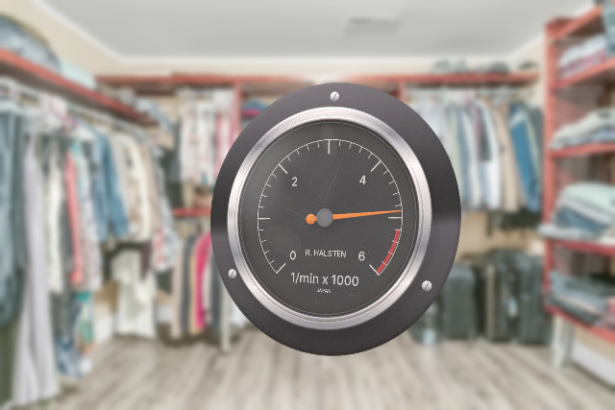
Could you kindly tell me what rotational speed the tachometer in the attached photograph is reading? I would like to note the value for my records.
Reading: 4900 rpm
